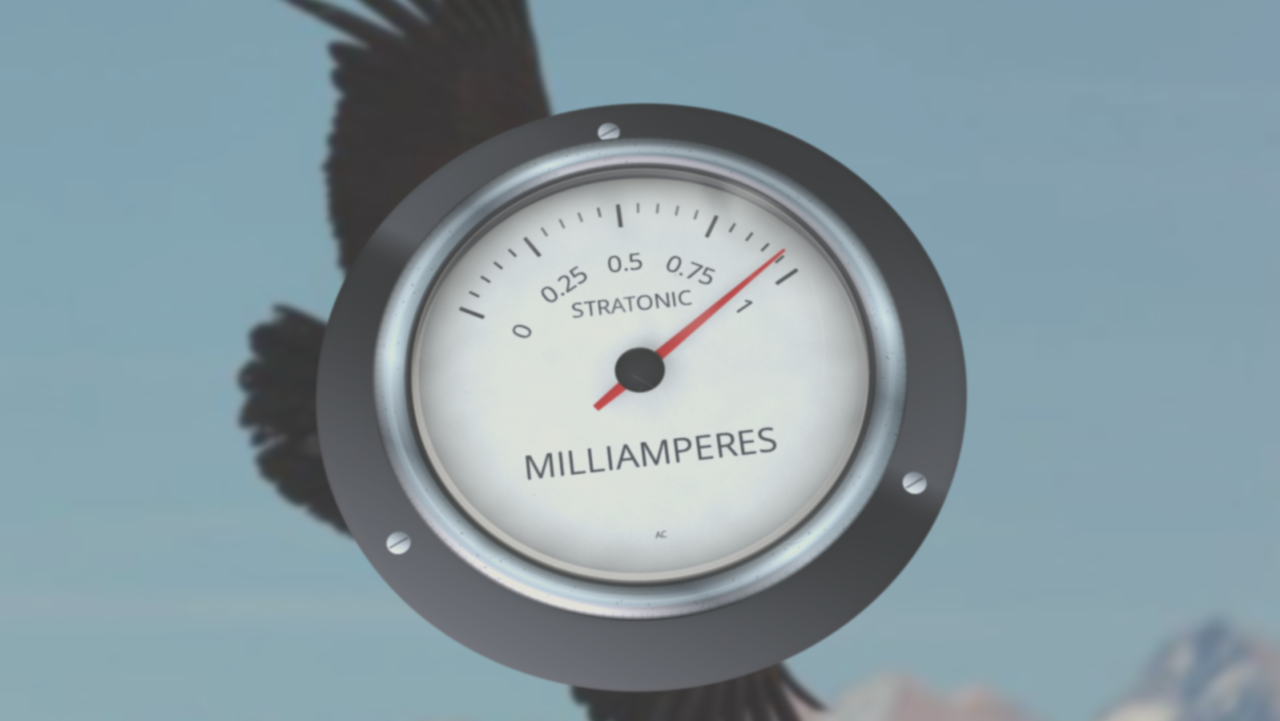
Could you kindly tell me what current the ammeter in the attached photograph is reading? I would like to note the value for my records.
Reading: 0.95 mA
